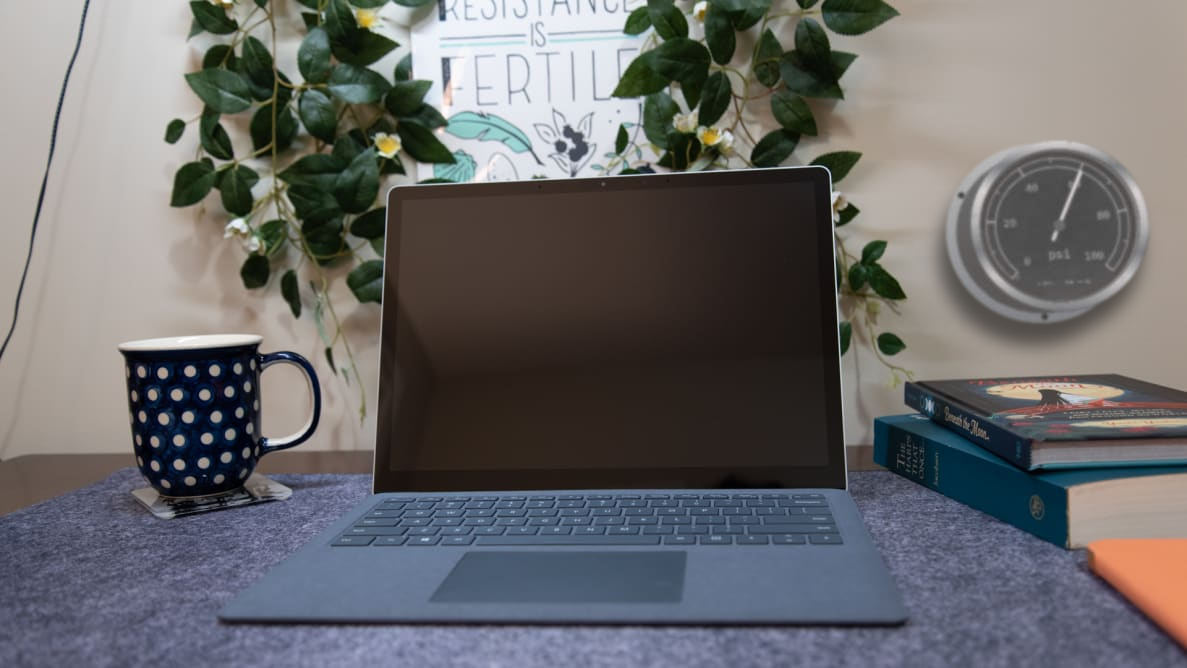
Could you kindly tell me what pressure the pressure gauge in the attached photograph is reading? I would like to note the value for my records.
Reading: 60 psi
